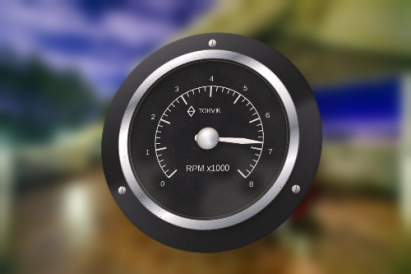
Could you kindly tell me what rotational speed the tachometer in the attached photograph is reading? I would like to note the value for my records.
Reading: 6800 rpm
